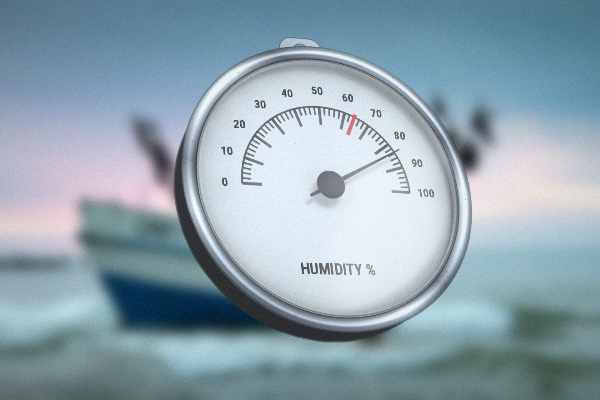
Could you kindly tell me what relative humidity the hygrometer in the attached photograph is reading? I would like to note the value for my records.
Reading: 84 %
